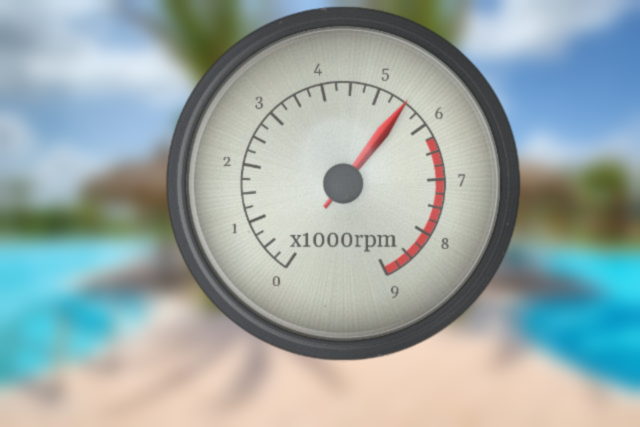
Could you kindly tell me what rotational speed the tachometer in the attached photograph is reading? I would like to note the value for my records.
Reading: 5500 rpm
